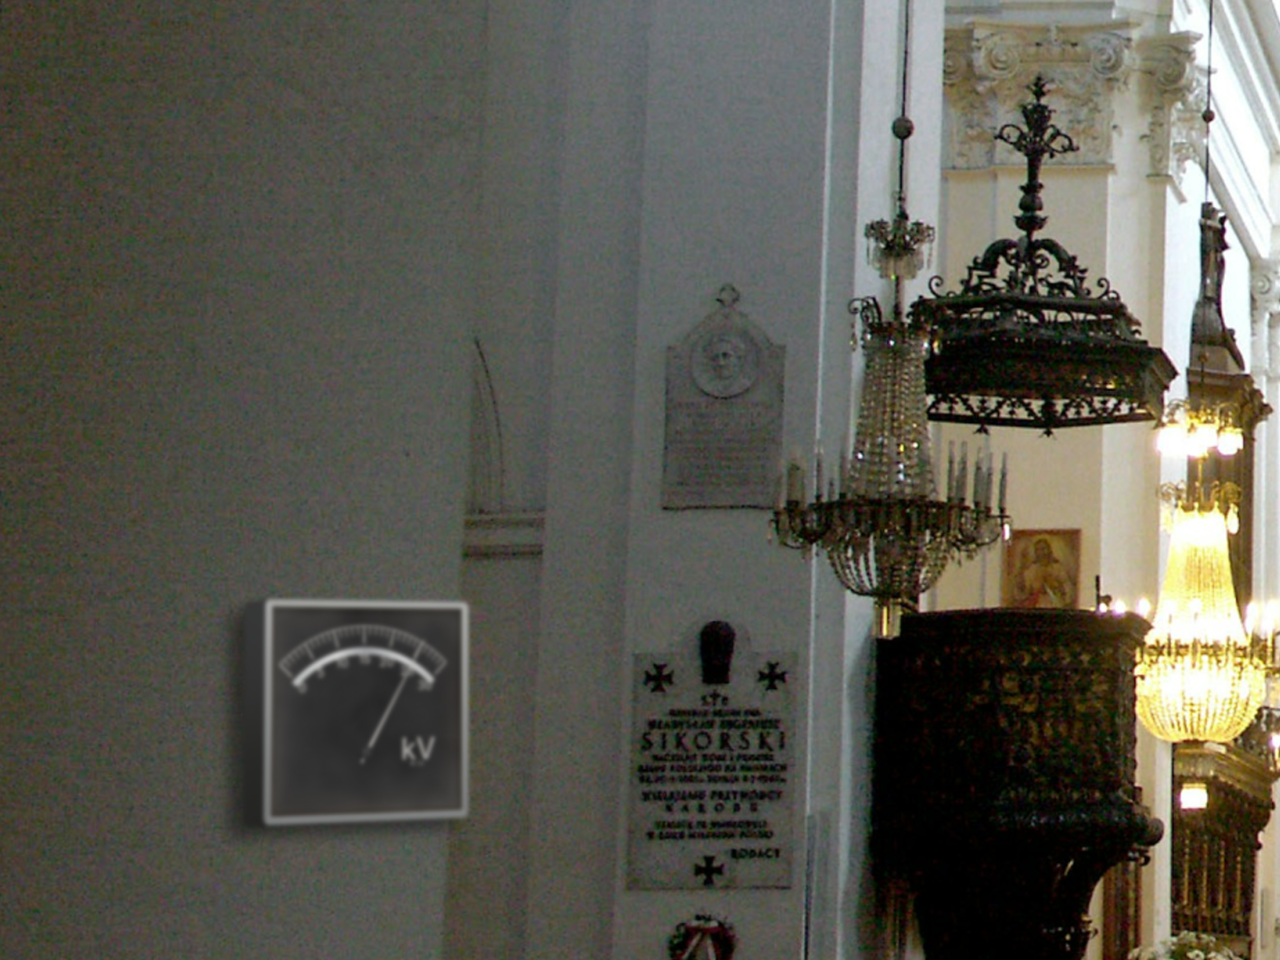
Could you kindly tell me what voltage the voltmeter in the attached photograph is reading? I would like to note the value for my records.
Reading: 25 kV
